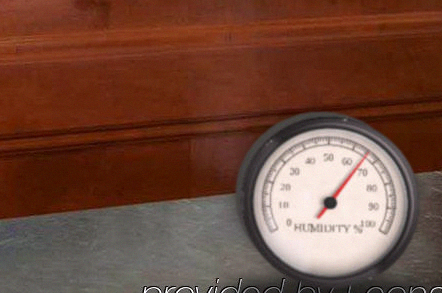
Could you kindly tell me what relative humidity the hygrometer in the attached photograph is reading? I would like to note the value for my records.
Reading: 65 %
